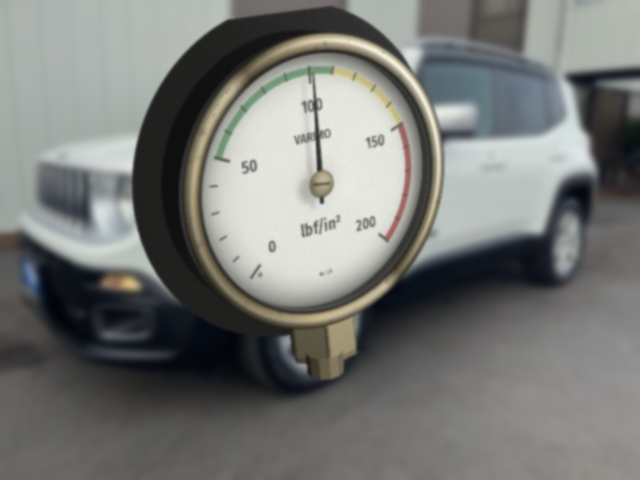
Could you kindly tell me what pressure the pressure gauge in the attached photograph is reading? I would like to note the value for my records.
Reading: 100 psi
